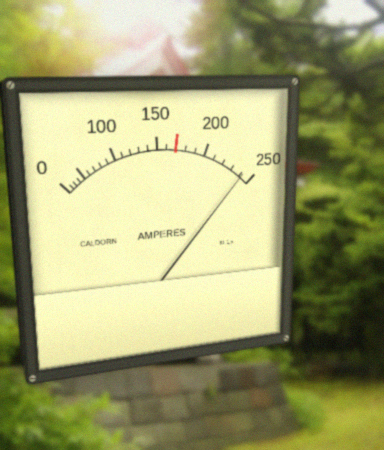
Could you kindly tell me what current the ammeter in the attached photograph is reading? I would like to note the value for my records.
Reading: 240 A
